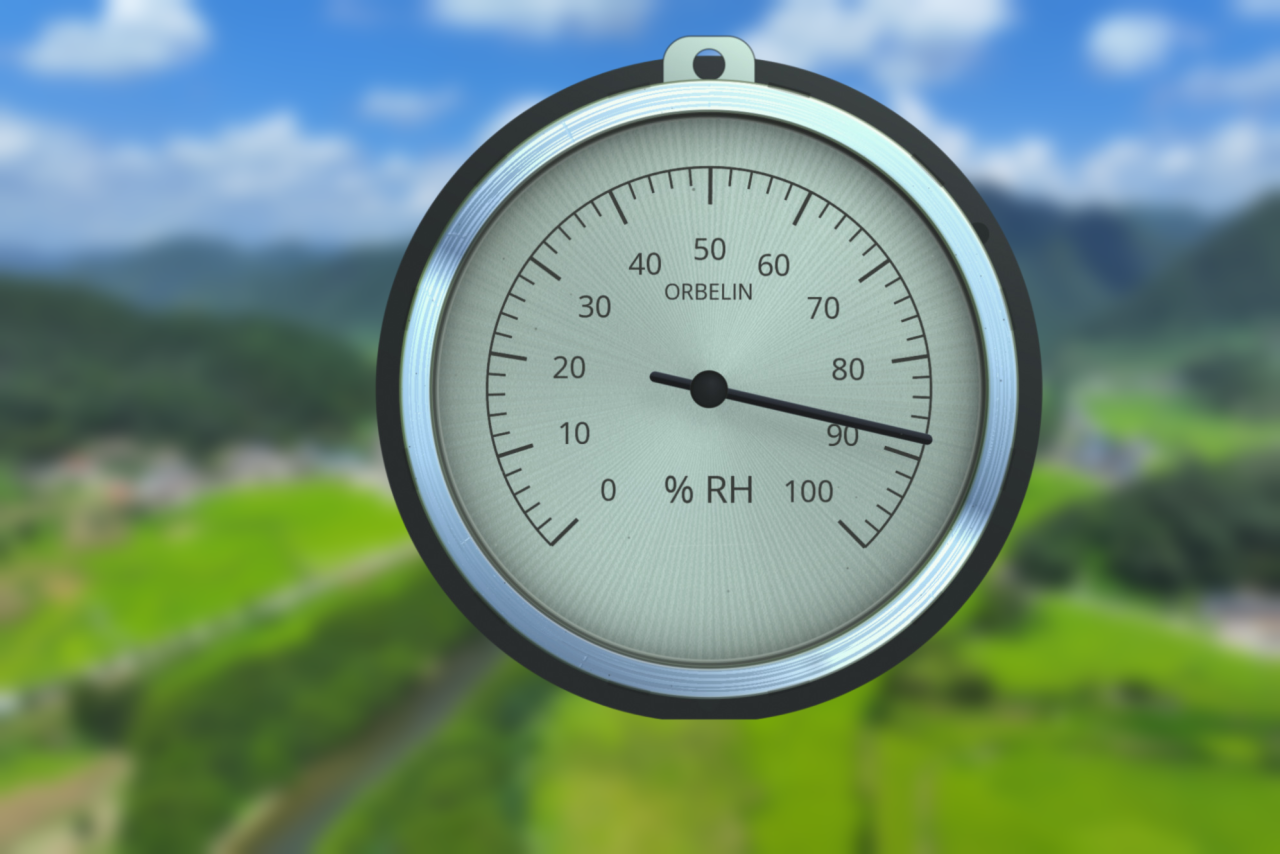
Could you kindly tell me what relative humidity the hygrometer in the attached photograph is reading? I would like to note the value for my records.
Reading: 88 %
